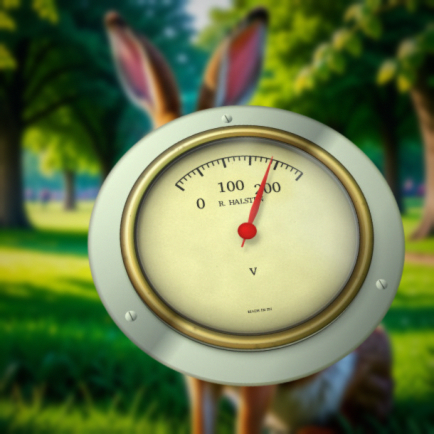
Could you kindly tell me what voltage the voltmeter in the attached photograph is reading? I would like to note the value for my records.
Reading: 190 V
